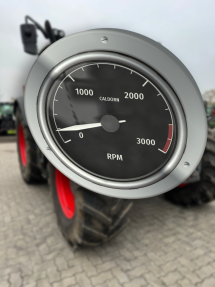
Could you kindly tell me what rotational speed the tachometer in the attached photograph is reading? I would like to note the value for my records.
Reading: 200 rpm
